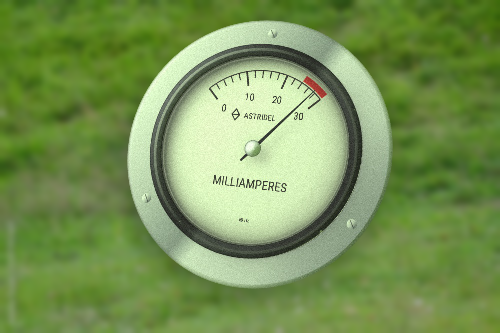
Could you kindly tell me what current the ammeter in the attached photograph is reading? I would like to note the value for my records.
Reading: 28 mA
